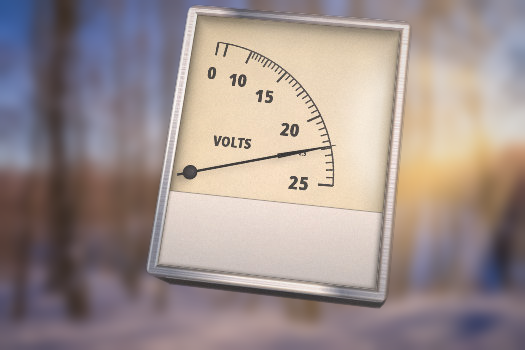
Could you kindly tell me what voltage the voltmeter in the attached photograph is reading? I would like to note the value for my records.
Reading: 22.5 V
